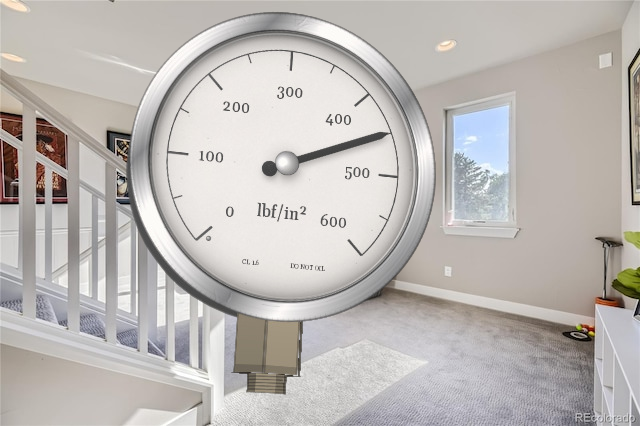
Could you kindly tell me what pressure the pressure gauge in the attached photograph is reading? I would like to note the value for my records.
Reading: 450 psi
